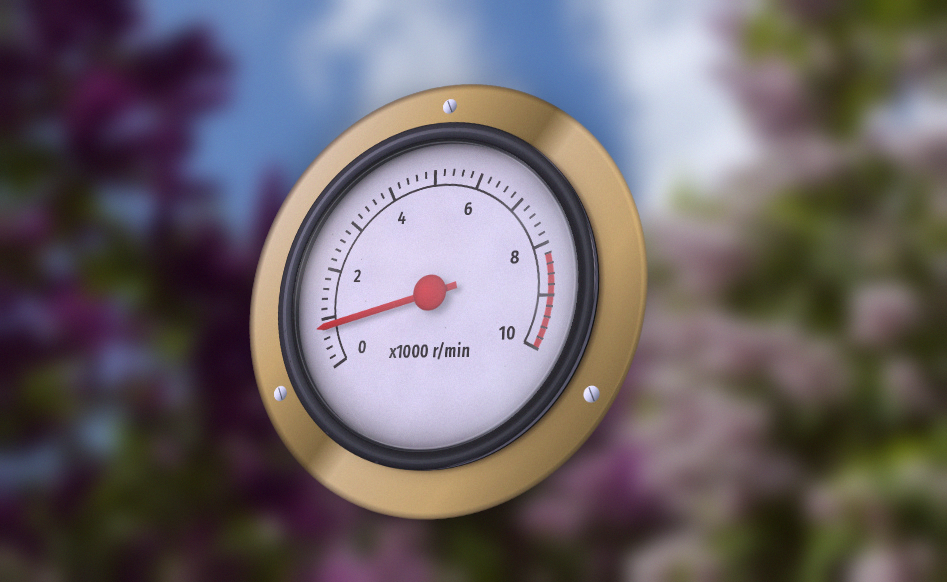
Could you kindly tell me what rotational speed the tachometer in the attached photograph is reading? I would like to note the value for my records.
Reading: 800 rpm
